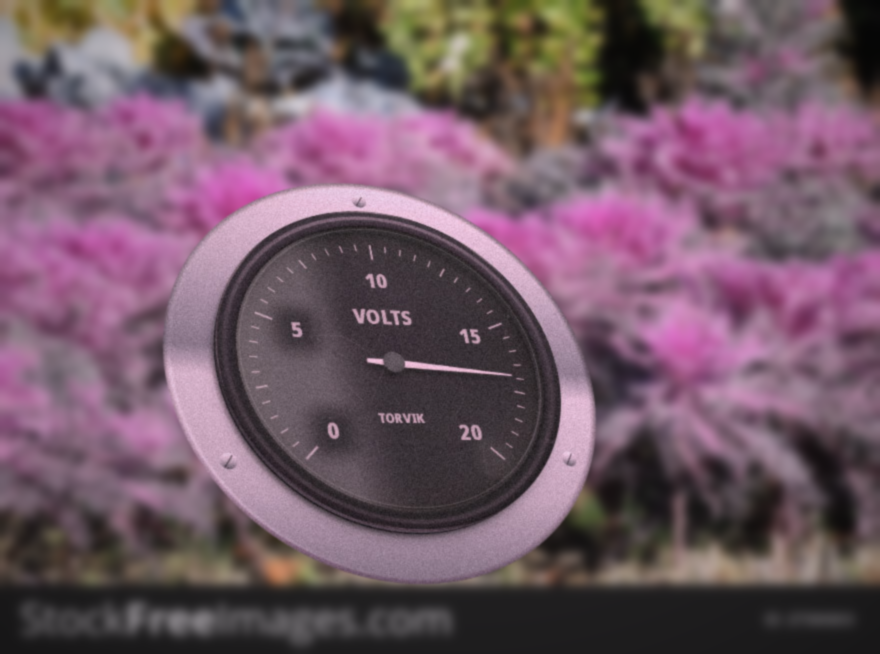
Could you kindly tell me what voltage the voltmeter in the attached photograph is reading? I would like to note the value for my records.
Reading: 17 V
